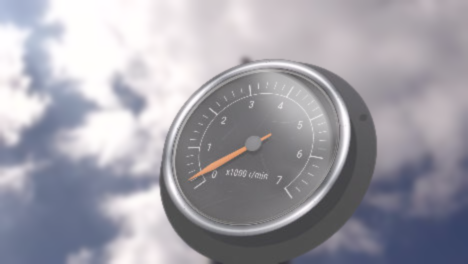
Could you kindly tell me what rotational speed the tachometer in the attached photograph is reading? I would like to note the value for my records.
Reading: 200 rpm
